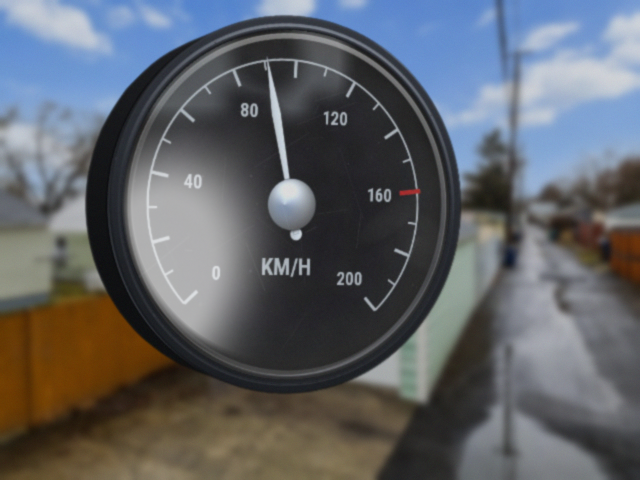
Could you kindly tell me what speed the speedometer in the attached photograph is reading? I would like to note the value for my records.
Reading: 90 km/h
